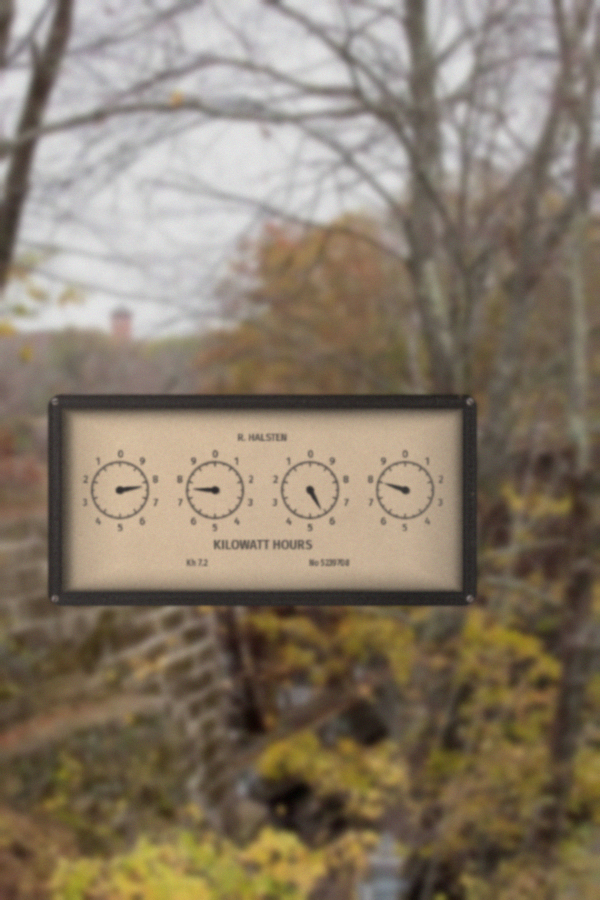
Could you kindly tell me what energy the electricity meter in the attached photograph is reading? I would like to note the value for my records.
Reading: 7758 kWh
